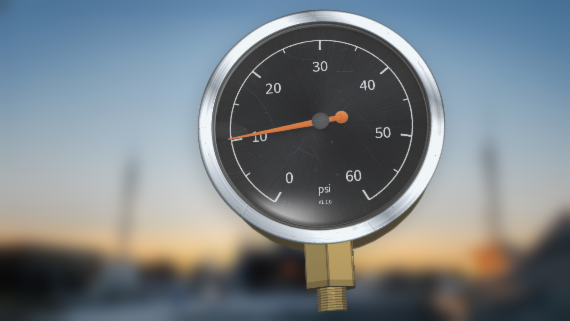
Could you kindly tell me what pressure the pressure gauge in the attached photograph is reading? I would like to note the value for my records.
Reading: 10 psi
